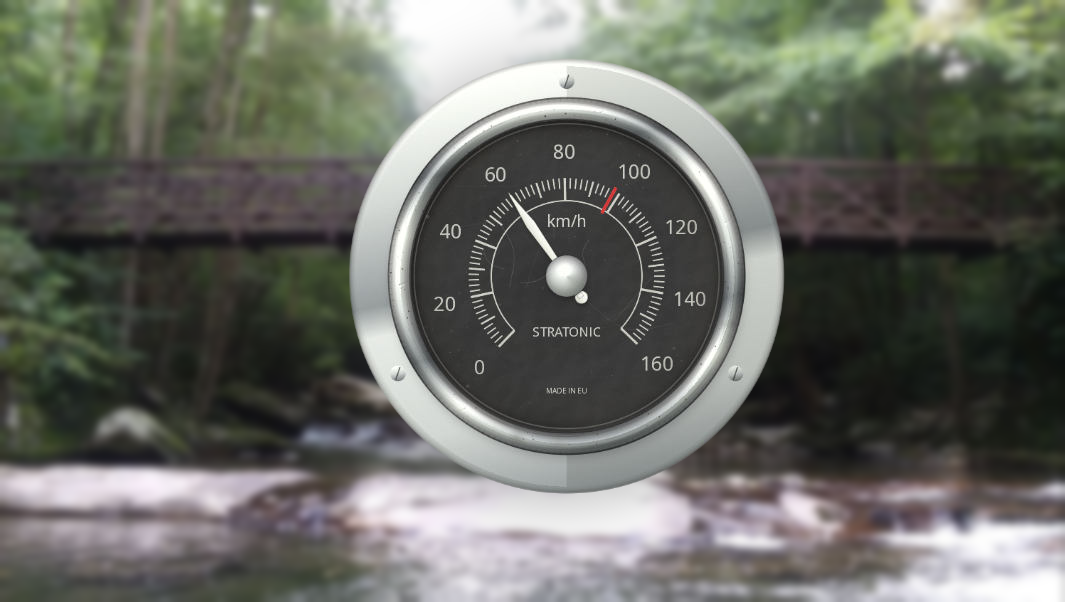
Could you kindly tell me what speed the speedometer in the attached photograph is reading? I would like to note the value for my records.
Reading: 60 km/h
